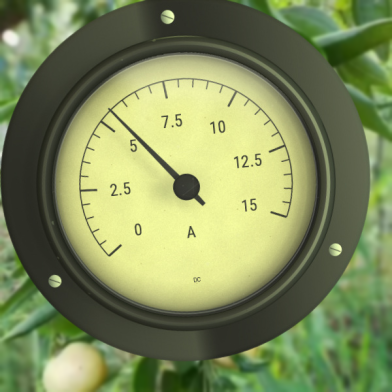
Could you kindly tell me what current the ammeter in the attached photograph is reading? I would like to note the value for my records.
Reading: 5.5 A
